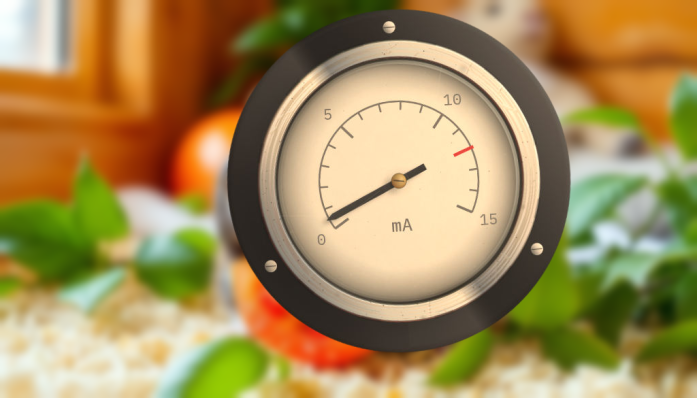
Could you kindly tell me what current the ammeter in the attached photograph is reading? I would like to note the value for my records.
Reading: 0.5 mA
